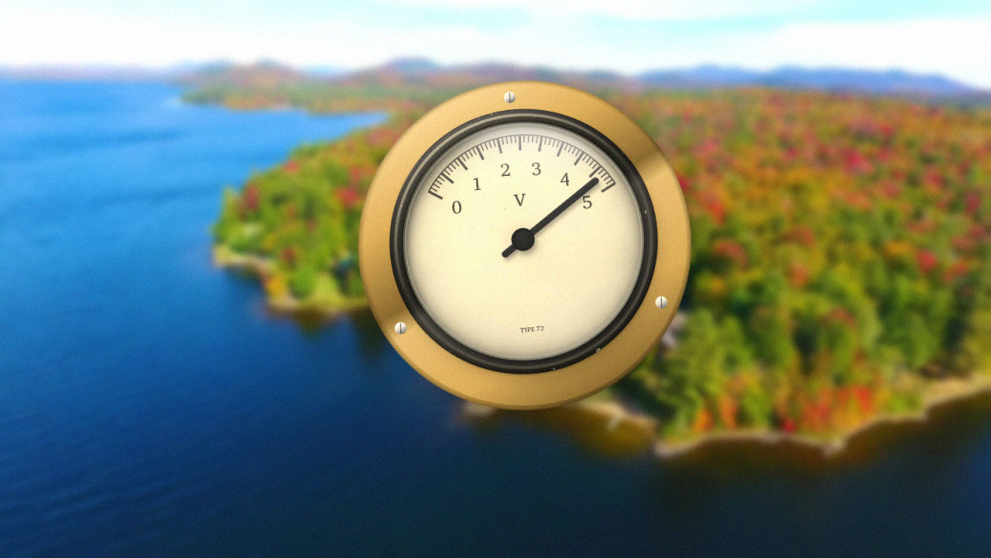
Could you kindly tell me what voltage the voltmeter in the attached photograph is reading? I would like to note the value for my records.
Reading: 4.7 V
